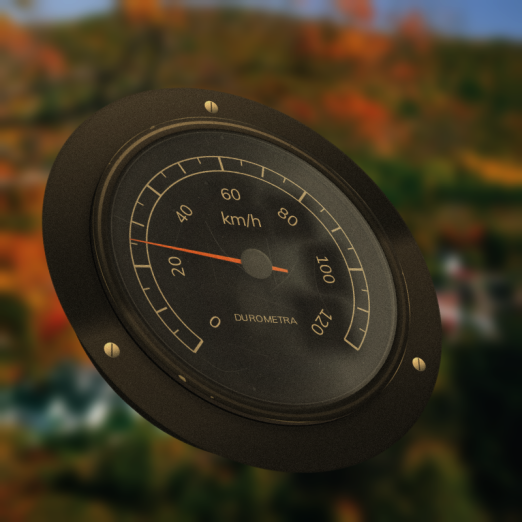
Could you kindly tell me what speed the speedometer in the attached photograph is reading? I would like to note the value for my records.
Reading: 25 km/h
